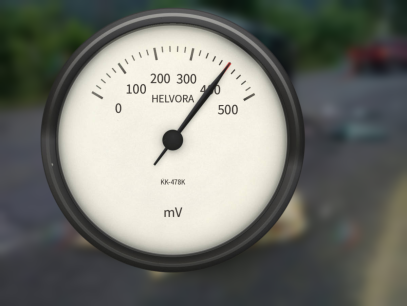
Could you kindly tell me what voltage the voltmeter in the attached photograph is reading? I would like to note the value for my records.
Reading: 400 mV
